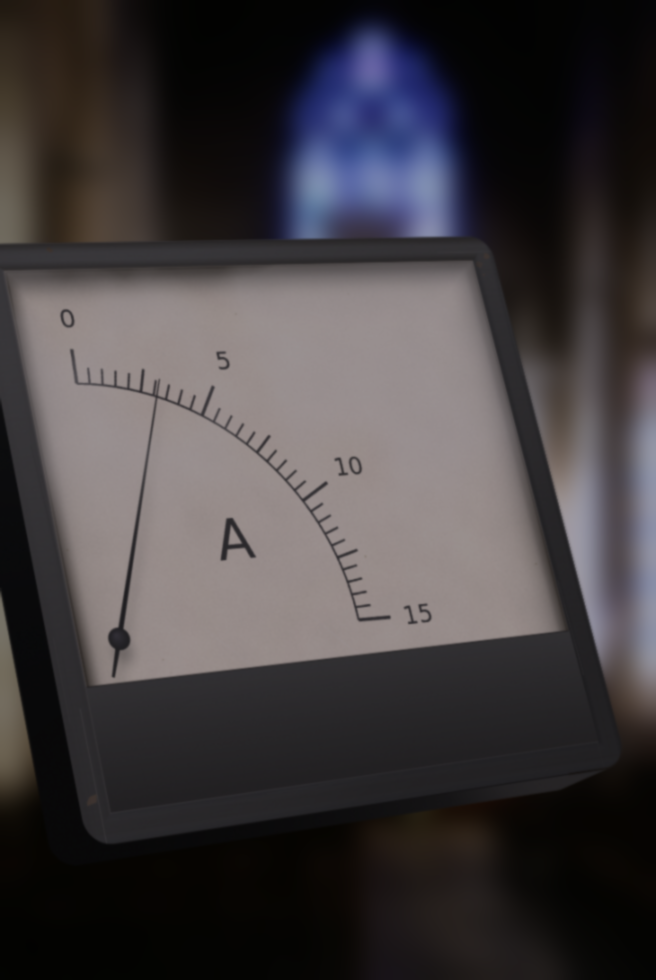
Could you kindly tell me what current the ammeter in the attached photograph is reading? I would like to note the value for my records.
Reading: 3 A
